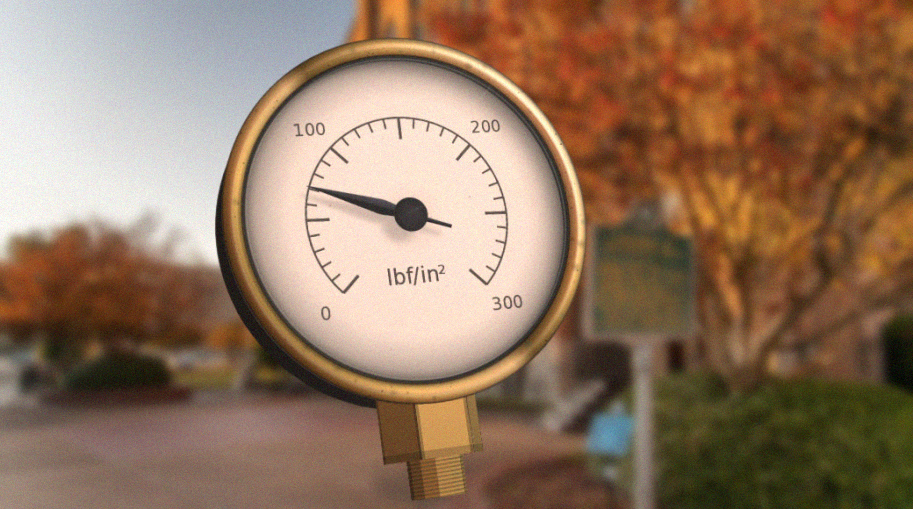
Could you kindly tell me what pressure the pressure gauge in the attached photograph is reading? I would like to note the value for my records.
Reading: 70 psi
